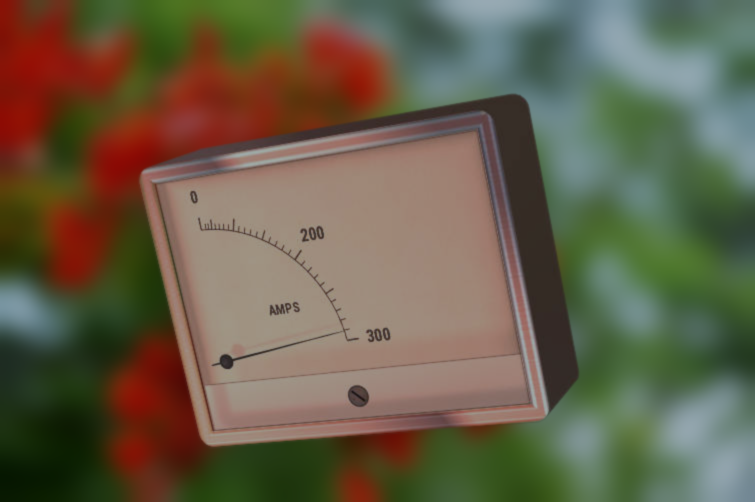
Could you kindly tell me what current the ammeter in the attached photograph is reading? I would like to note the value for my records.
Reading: 290 A
